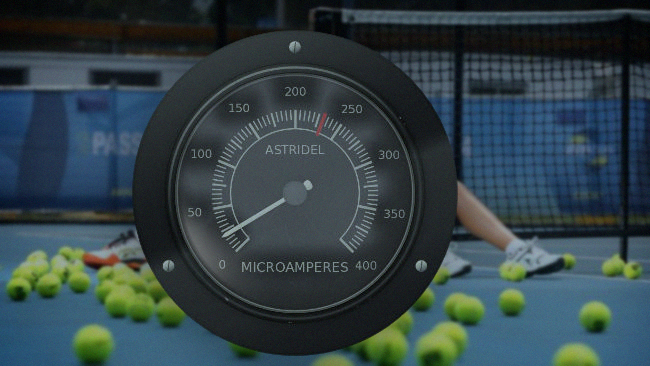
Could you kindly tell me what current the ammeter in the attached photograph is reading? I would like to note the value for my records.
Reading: 20 µA
